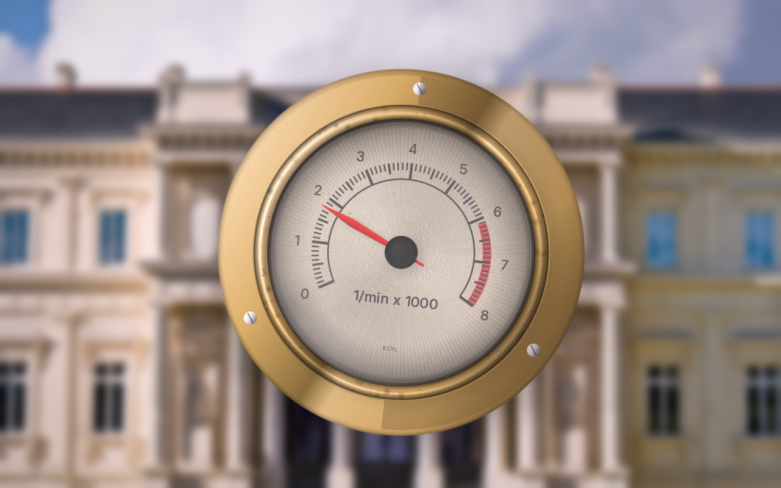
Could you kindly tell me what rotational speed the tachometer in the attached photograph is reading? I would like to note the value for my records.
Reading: 1800 rpm
